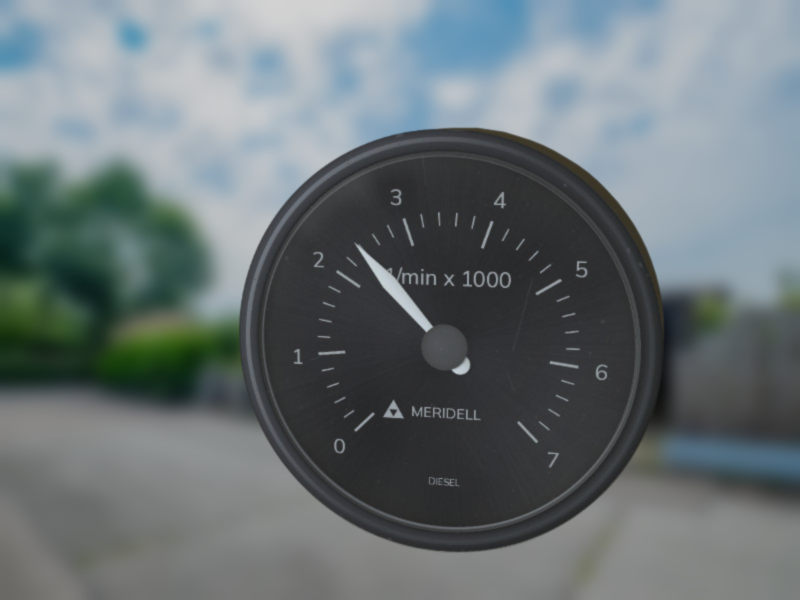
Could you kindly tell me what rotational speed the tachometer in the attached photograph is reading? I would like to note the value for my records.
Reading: 2400 rpm
